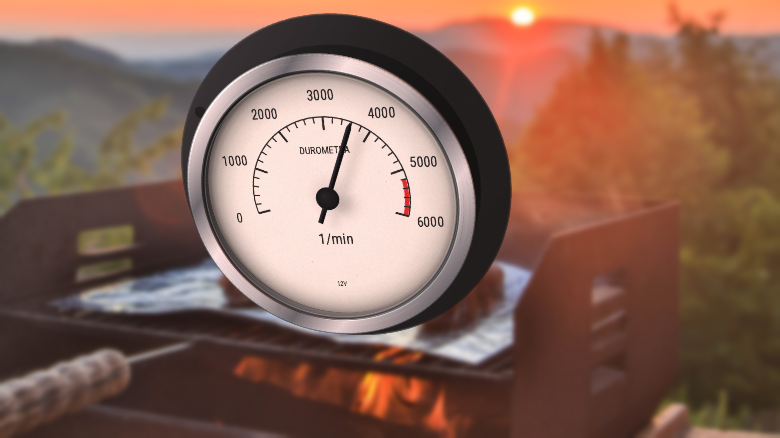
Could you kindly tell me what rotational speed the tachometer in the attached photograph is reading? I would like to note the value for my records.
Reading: 3600 rpm
